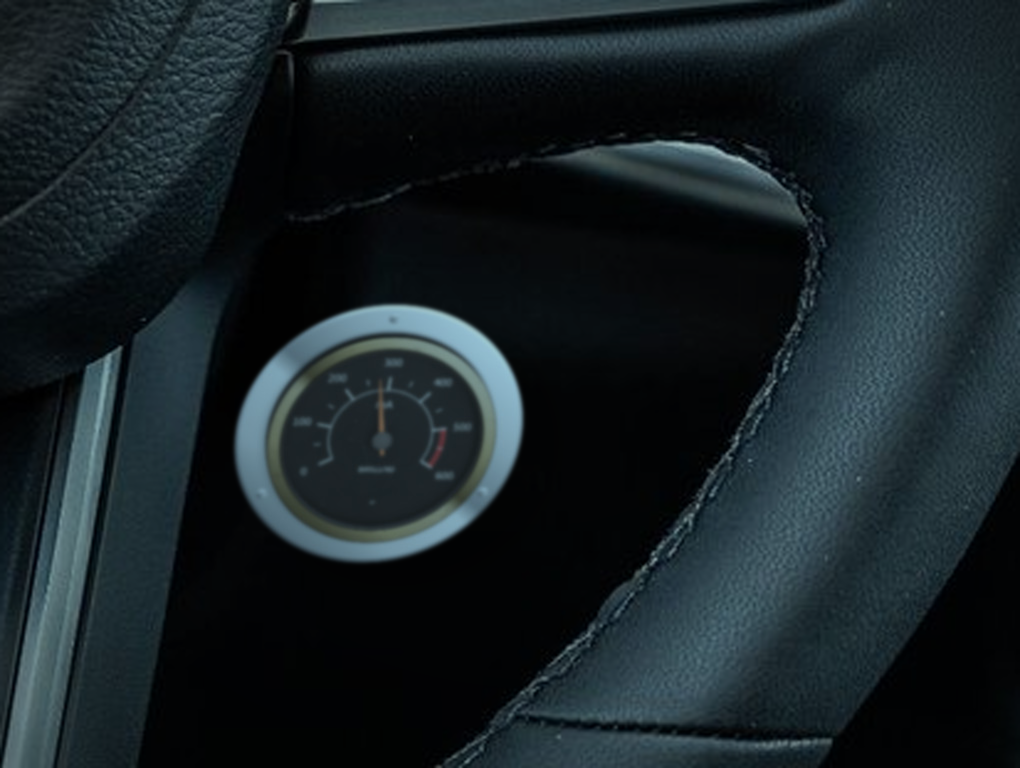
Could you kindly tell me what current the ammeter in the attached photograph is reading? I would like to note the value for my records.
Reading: 275 mA
